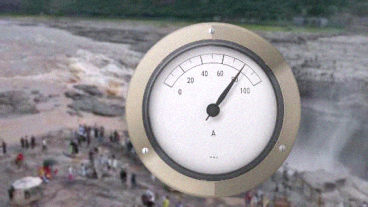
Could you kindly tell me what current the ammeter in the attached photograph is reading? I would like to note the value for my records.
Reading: 80 A
